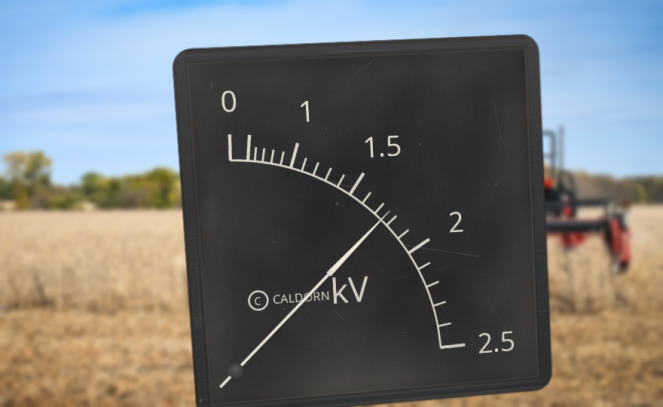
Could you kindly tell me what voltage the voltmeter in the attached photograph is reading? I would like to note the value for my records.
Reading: 1.75 kV
